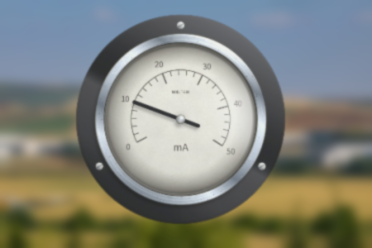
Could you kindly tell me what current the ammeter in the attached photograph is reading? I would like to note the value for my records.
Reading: 10 mA
